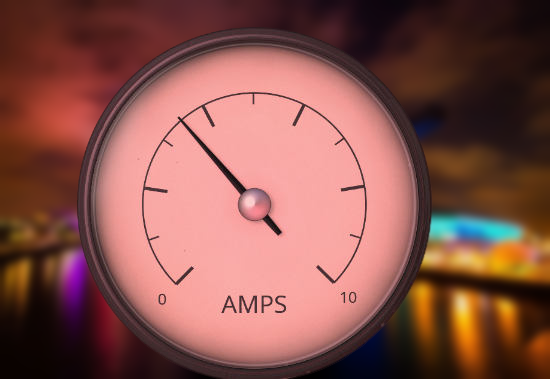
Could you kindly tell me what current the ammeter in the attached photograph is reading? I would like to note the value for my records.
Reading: 3.5 A
